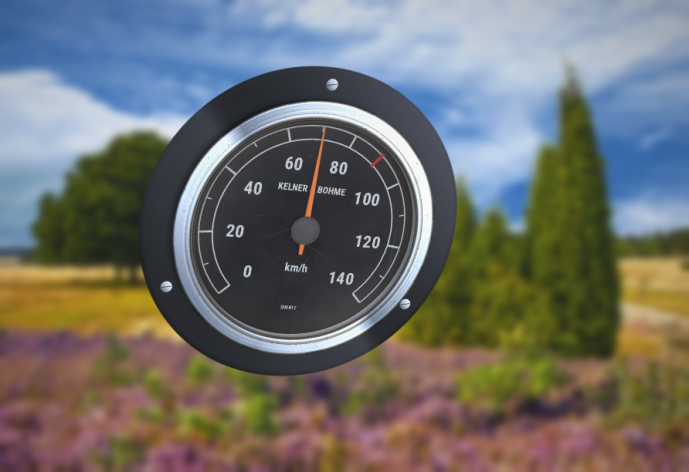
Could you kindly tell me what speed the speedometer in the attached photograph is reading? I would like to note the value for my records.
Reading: 70 km/h
